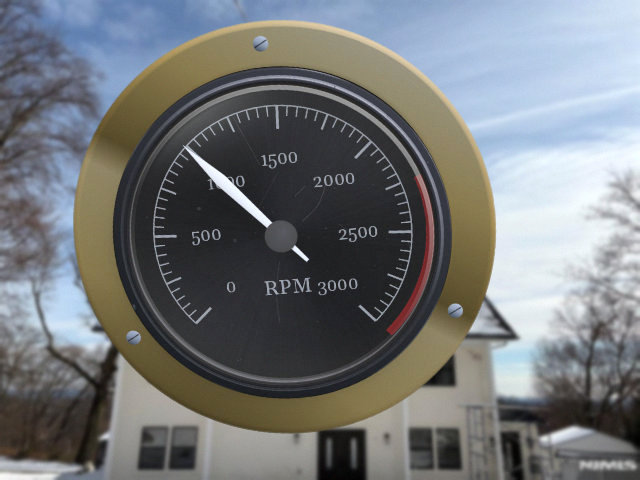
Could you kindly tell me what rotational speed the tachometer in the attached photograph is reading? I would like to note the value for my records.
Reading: 1000 rpm
